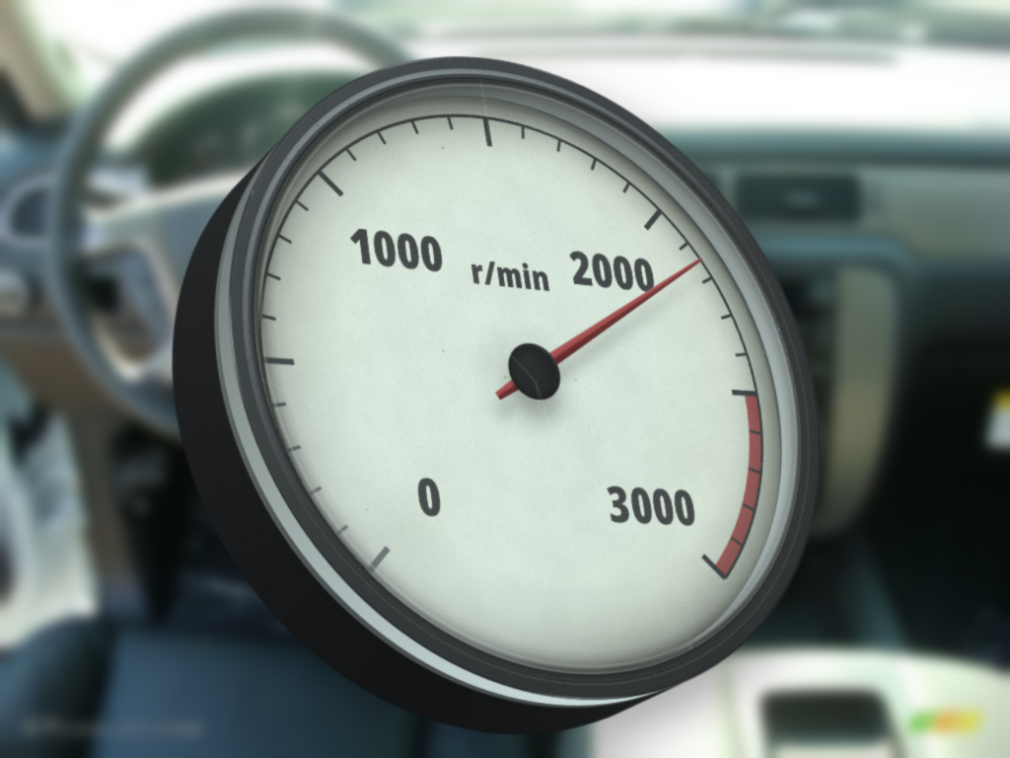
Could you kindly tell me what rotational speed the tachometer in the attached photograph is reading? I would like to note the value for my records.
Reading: 2150 rpm
